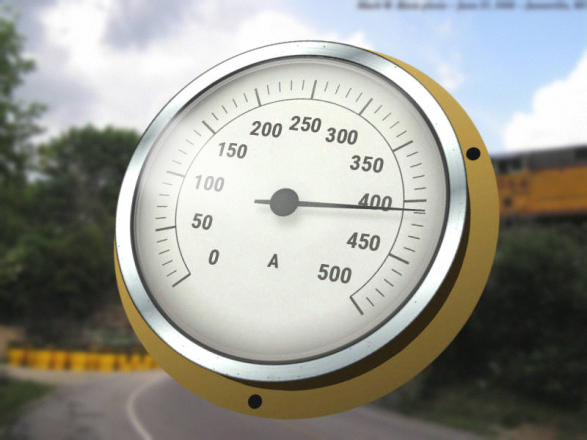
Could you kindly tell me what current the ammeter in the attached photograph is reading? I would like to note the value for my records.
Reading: 410 A
